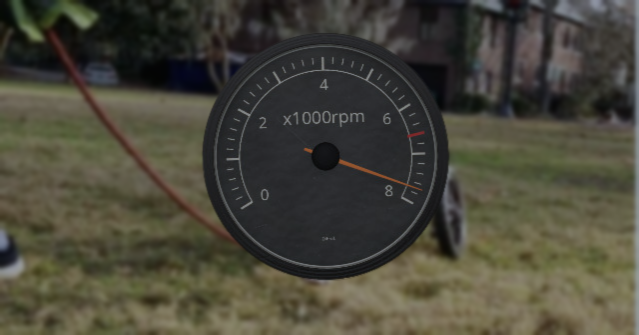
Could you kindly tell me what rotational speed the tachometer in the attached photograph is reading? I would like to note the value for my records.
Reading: 7700 rpm
